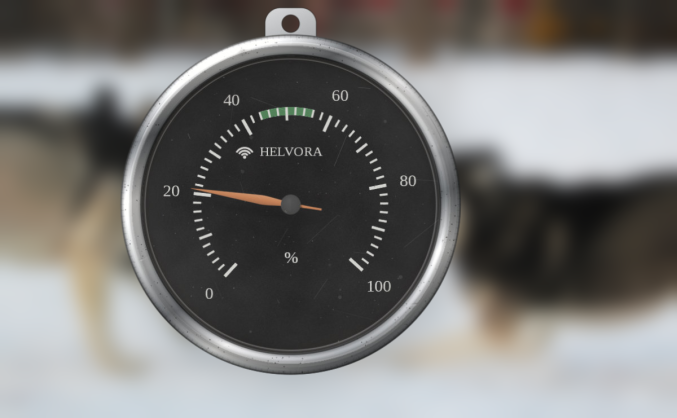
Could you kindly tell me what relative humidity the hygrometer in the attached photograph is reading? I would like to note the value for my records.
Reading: 21 %
